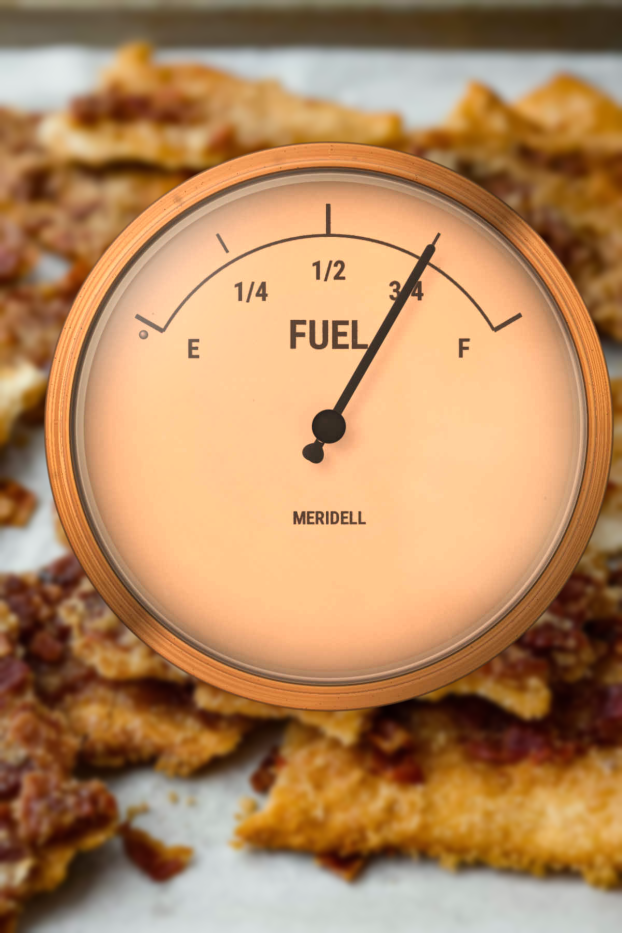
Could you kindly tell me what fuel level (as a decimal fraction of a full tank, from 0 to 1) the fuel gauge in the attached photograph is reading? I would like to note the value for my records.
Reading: 0.75
